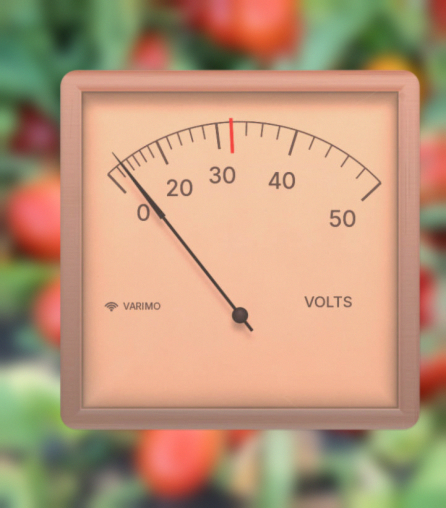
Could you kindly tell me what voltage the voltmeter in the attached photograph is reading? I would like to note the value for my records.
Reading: 10 V
